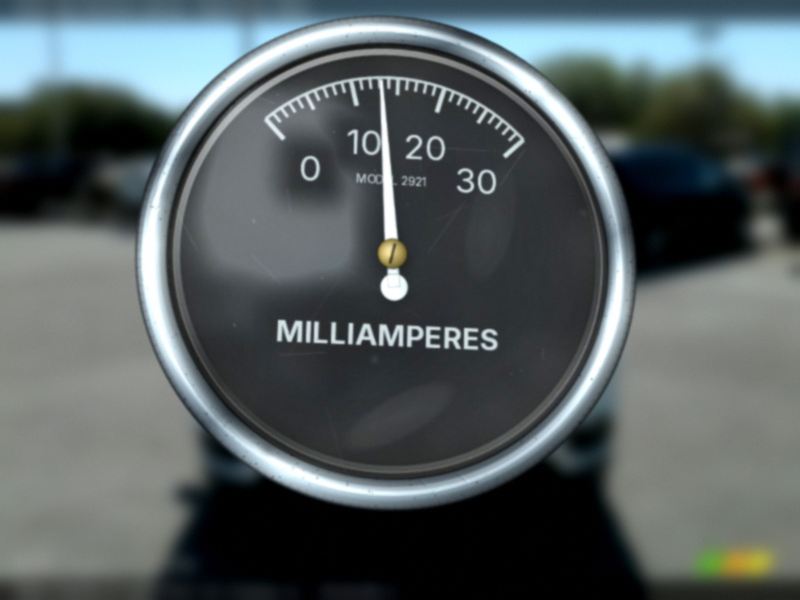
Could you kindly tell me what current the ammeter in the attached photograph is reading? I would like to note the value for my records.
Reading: 13 mA
